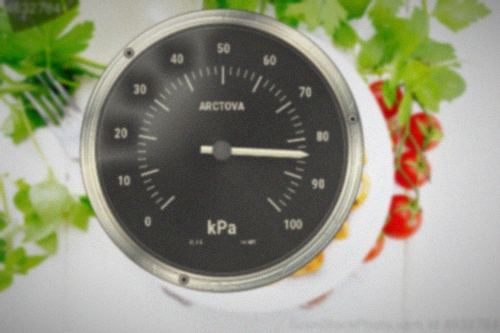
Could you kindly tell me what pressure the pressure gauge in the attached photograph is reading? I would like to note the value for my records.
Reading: 84 kPa
